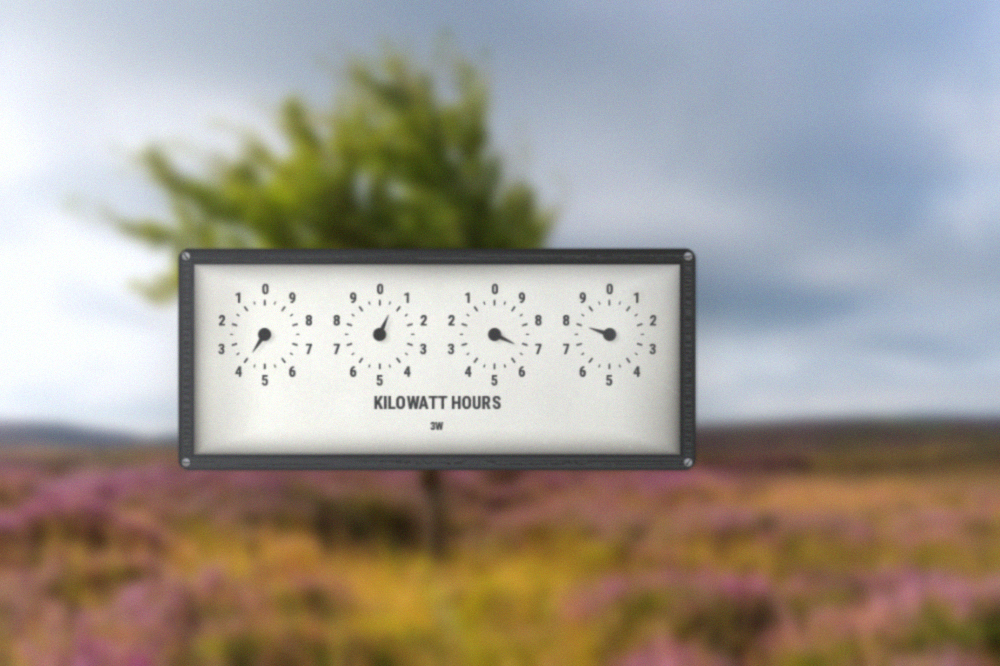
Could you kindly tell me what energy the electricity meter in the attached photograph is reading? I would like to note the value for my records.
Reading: 4068 kWh
